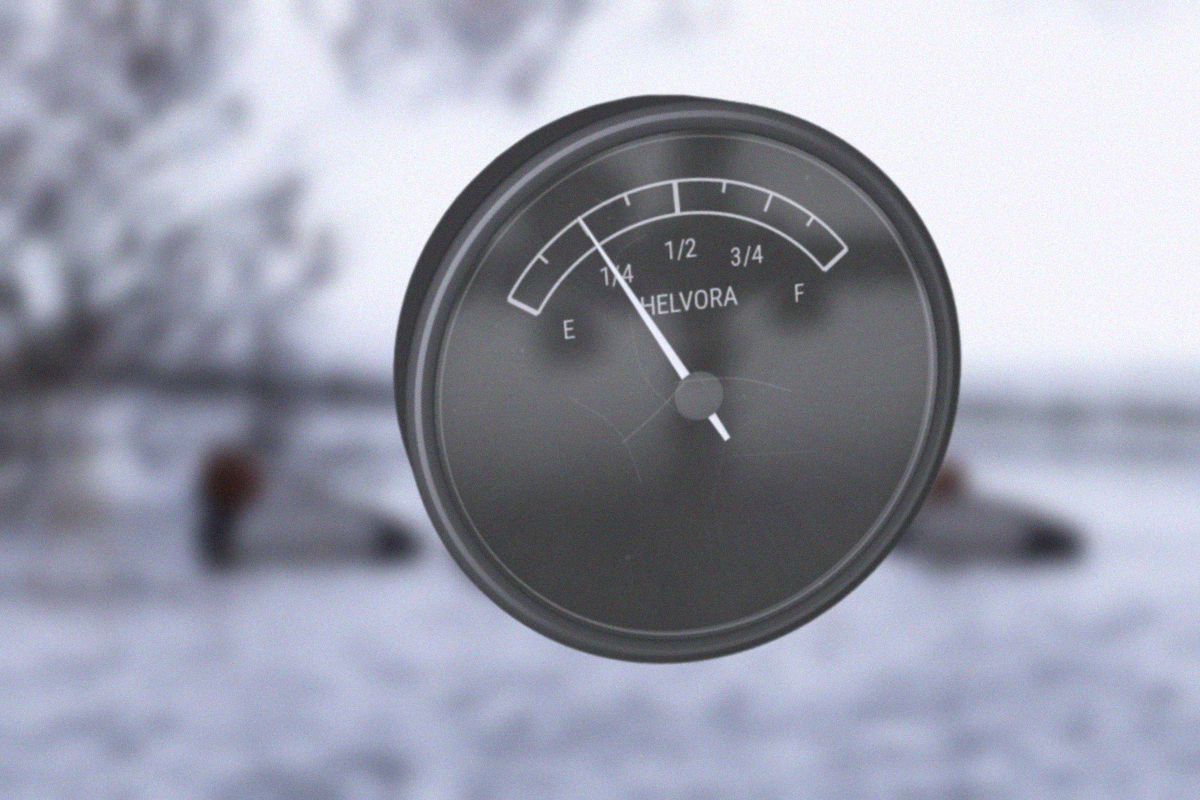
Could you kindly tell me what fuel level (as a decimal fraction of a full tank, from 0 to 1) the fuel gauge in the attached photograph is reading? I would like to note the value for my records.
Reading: 0.25
